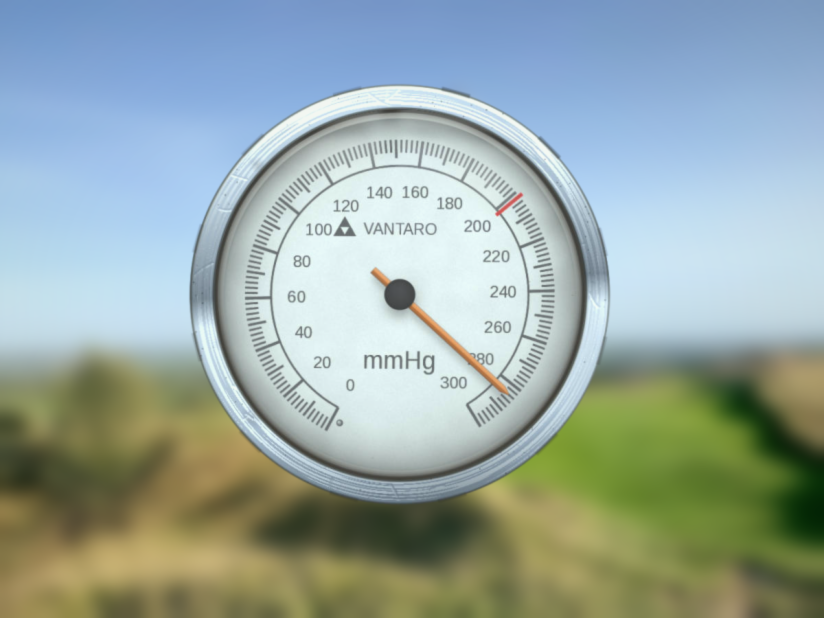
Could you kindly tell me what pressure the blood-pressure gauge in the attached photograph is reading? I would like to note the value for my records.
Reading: 284 mmHg
